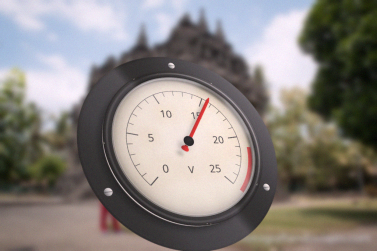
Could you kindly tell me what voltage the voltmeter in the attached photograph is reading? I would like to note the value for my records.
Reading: 15.5 V
